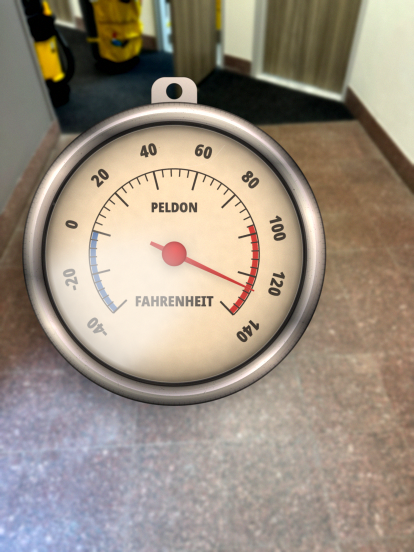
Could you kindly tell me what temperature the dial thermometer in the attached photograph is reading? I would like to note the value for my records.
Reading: 126 °F
